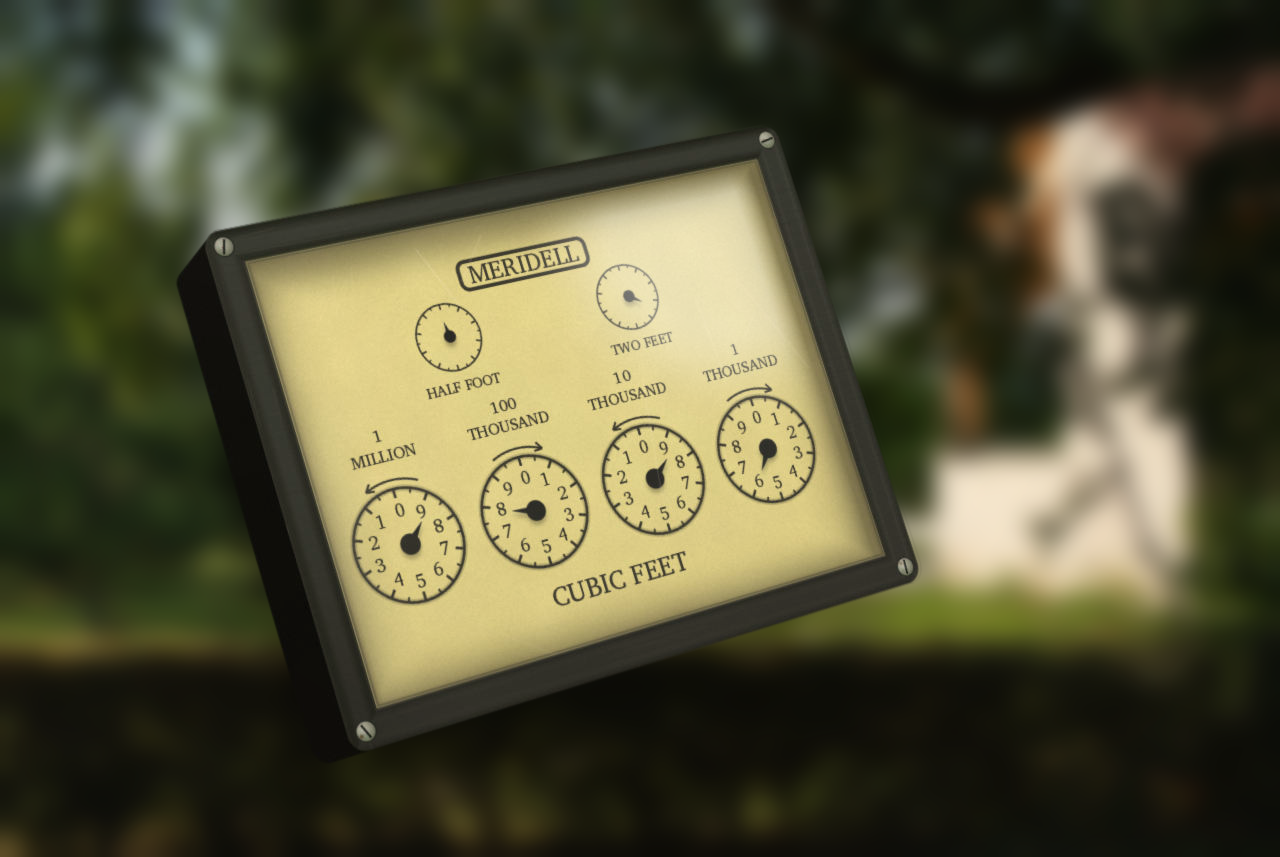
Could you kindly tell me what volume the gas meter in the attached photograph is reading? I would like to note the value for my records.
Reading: 878600 ft³
